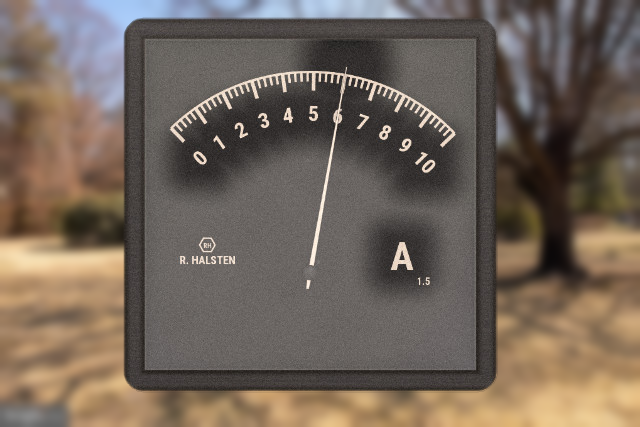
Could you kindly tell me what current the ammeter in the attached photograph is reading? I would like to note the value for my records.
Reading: 6 A
